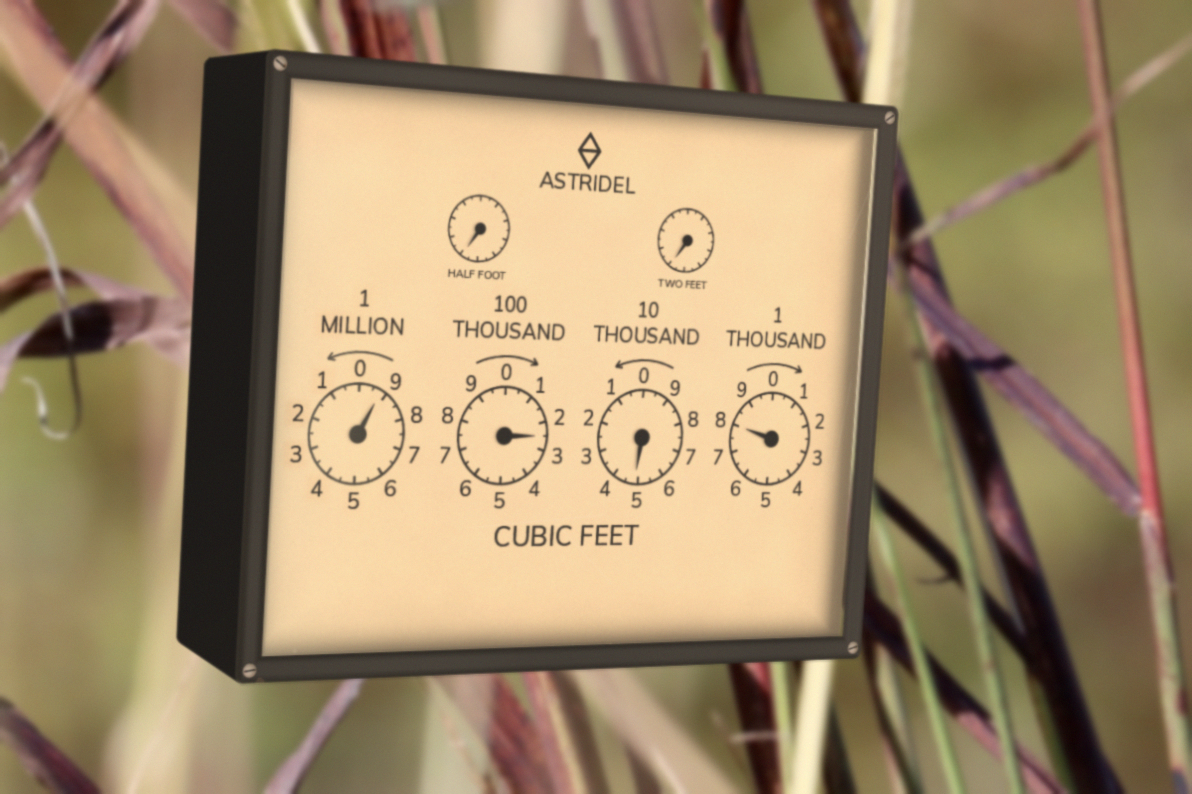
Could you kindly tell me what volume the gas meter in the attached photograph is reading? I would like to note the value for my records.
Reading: 924800 ft³
